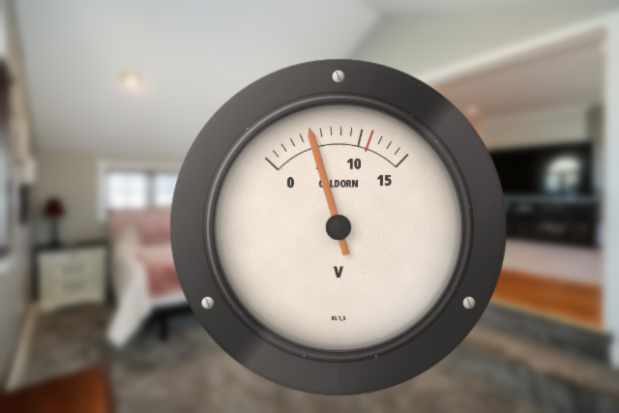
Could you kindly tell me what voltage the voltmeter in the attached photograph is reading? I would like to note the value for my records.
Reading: 5 V
